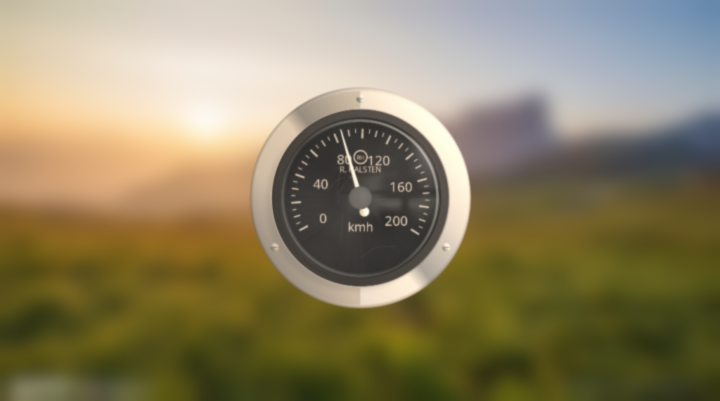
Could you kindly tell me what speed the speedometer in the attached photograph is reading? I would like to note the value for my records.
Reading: 85 km/h
